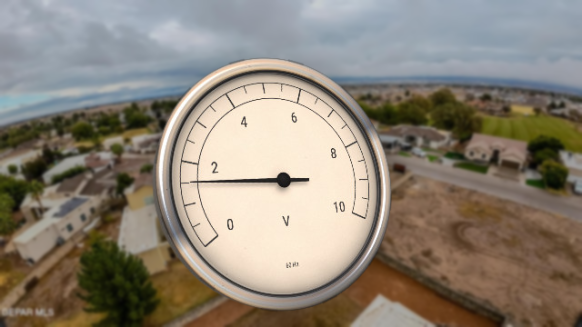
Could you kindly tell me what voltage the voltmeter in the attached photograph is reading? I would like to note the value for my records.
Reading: 1.5 V
